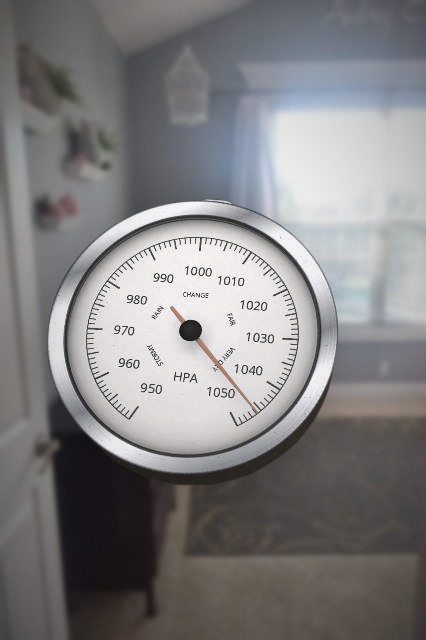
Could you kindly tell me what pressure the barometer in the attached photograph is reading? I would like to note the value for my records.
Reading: 1046 hPa
